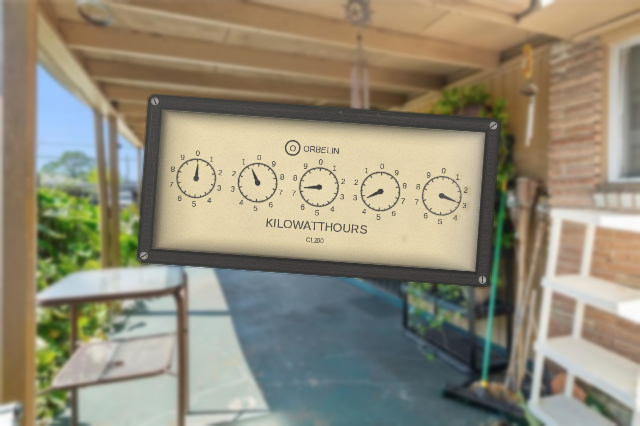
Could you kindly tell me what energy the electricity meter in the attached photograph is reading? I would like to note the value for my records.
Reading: 733 kWh
